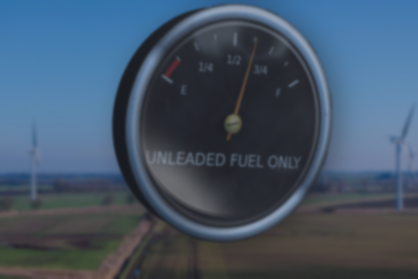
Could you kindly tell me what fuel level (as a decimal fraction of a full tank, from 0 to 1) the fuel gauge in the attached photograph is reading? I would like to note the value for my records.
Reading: 0.625
